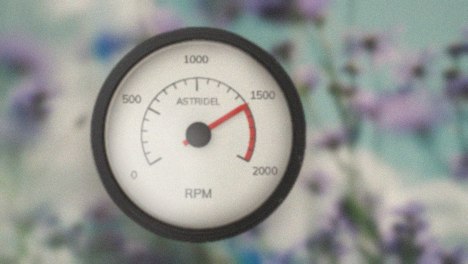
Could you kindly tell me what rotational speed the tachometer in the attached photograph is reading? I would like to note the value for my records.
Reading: 1500 rpm
